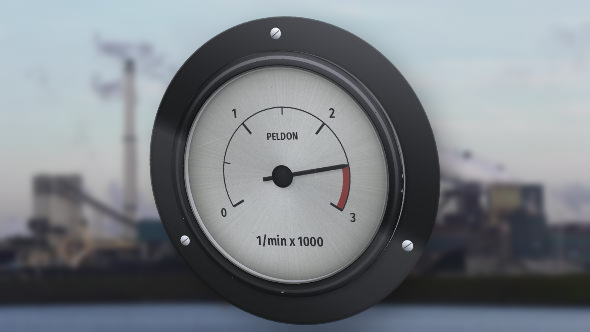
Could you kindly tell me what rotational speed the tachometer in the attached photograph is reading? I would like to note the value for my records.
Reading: 2500 rpm
